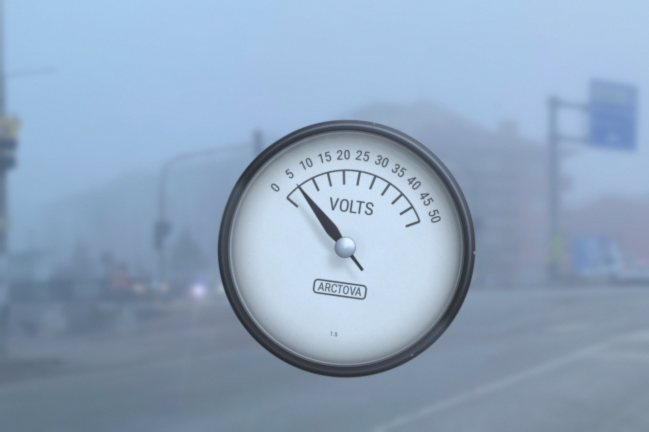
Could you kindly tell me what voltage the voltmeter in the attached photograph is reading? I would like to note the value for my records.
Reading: 5 V
